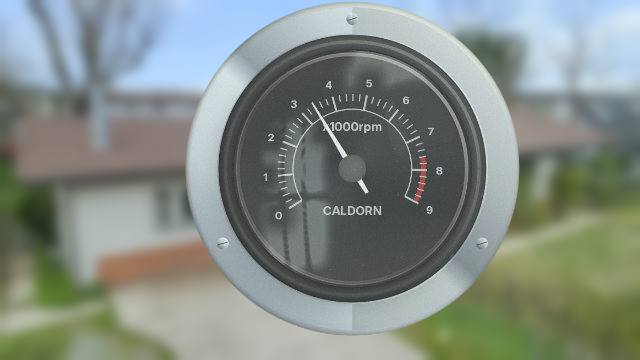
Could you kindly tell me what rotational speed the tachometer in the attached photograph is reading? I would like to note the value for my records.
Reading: 3400 rpm
